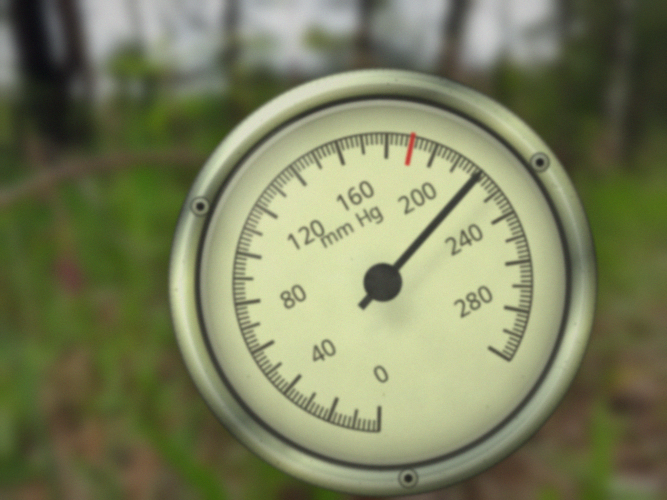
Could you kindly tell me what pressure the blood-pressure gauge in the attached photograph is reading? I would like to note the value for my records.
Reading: 220 mmHg
